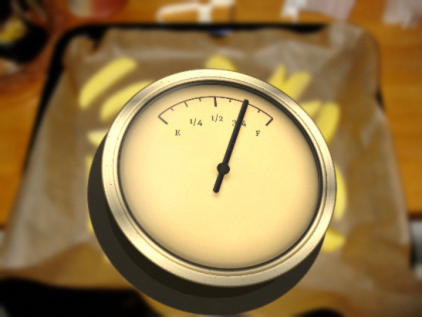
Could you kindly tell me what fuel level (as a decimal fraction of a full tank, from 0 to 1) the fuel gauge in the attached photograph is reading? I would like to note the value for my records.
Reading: 0.75
